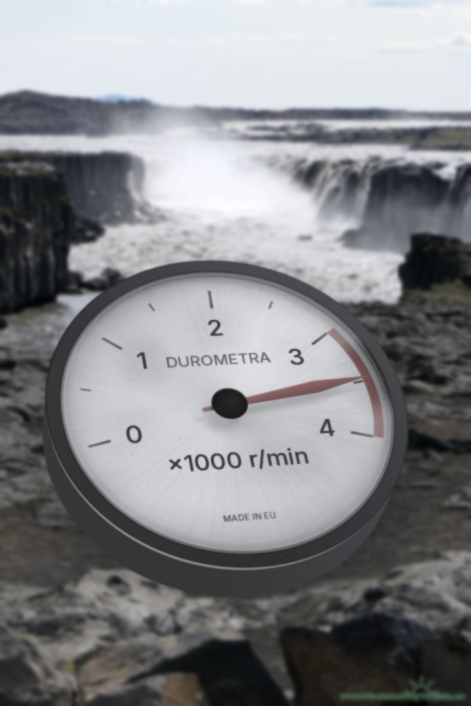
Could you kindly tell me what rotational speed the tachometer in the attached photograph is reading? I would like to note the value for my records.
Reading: 3500 rpm
